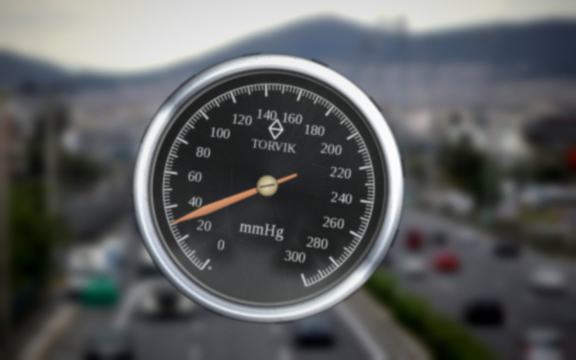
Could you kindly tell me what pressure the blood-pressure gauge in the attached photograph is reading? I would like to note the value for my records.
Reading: 30 mmHg
